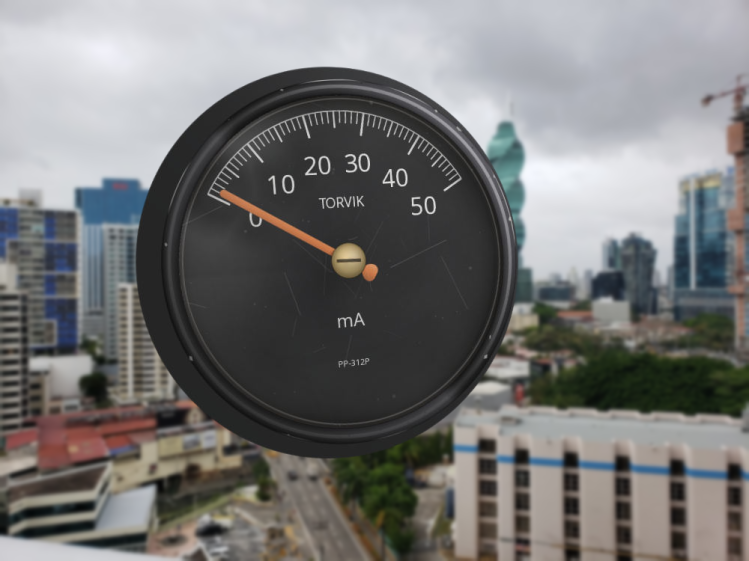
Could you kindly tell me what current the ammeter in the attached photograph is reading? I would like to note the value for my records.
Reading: 1 mA
